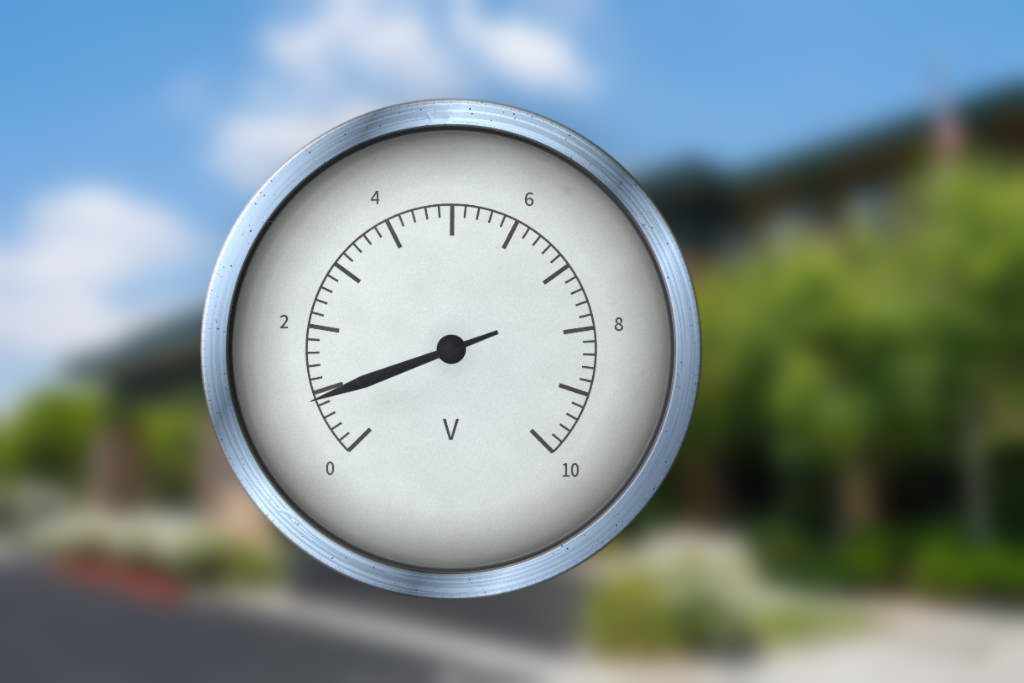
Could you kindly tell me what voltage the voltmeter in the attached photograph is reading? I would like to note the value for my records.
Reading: 0.9 V
